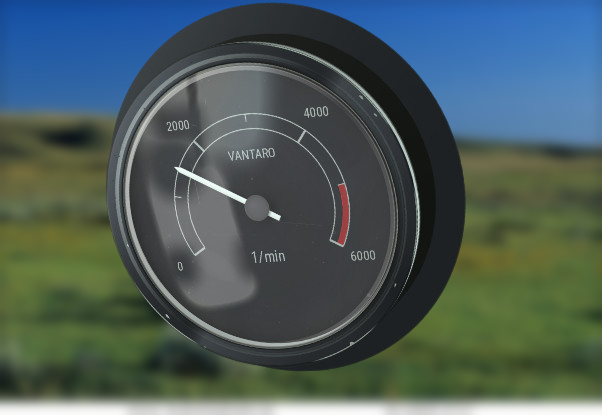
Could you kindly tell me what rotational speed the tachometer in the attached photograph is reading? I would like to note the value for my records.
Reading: 1500 rpm
